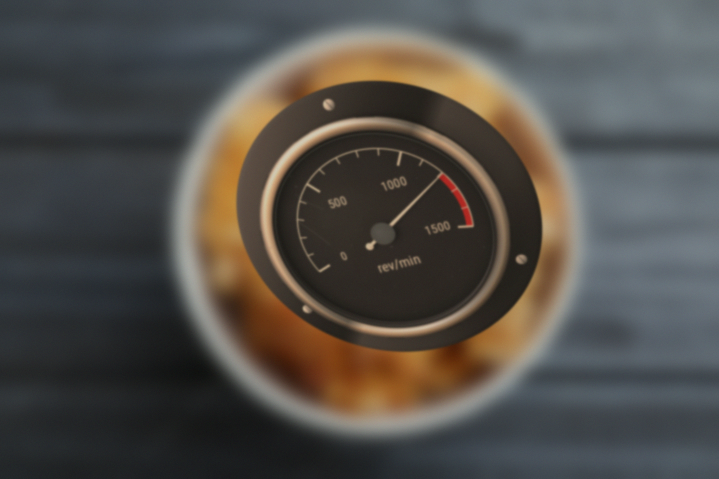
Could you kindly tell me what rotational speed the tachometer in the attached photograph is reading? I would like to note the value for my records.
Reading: 1200 rpm
